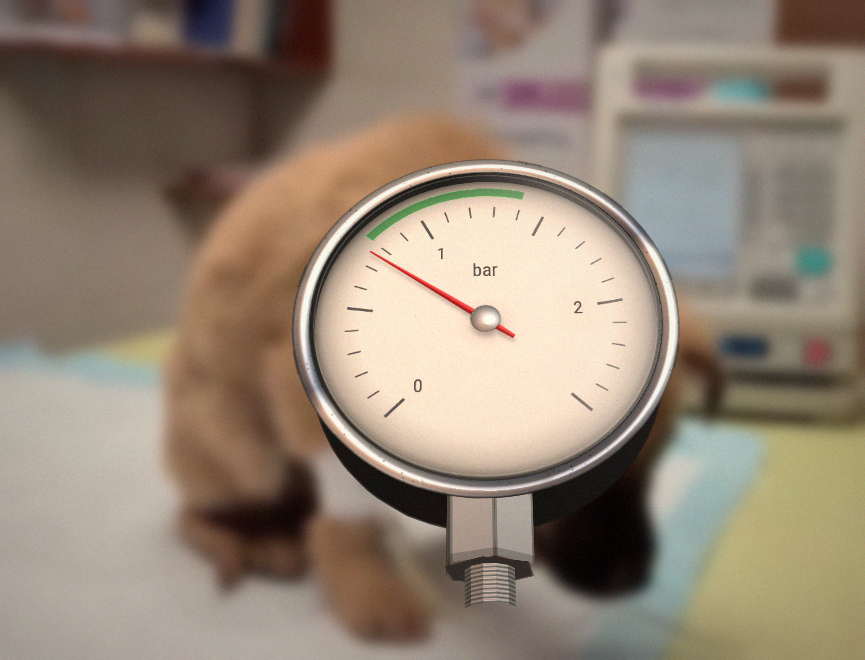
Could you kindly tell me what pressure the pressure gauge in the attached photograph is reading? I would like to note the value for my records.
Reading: 0.75 bar
